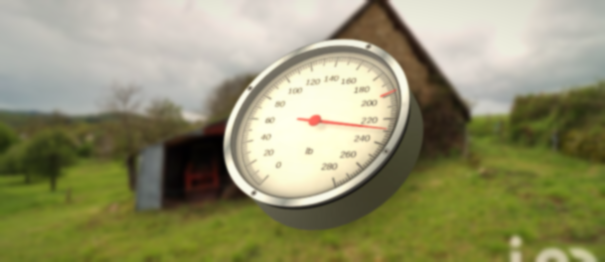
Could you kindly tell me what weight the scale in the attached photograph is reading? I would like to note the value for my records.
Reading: 230 lb
